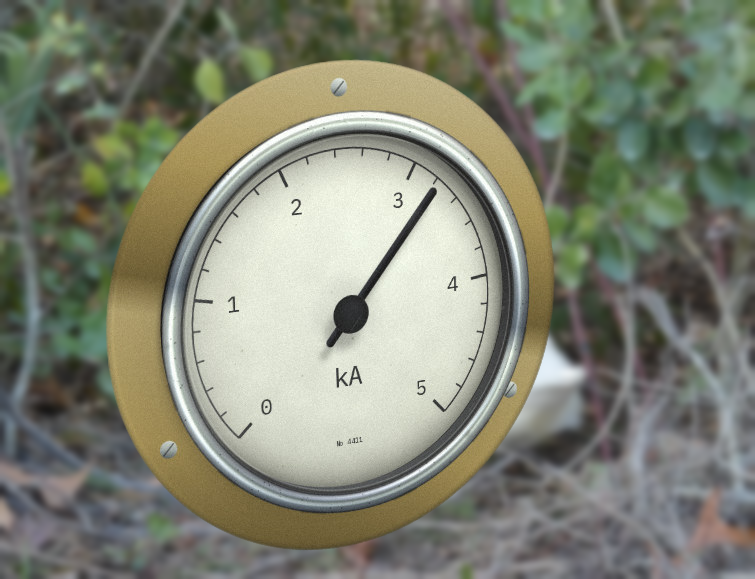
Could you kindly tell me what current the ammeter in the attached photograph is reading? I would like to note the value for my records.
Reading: 3.2 kA
